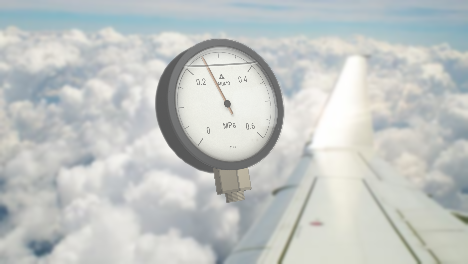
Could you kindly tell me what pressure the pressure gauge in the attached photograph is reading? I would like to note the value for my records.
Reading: 0.25 MPa
